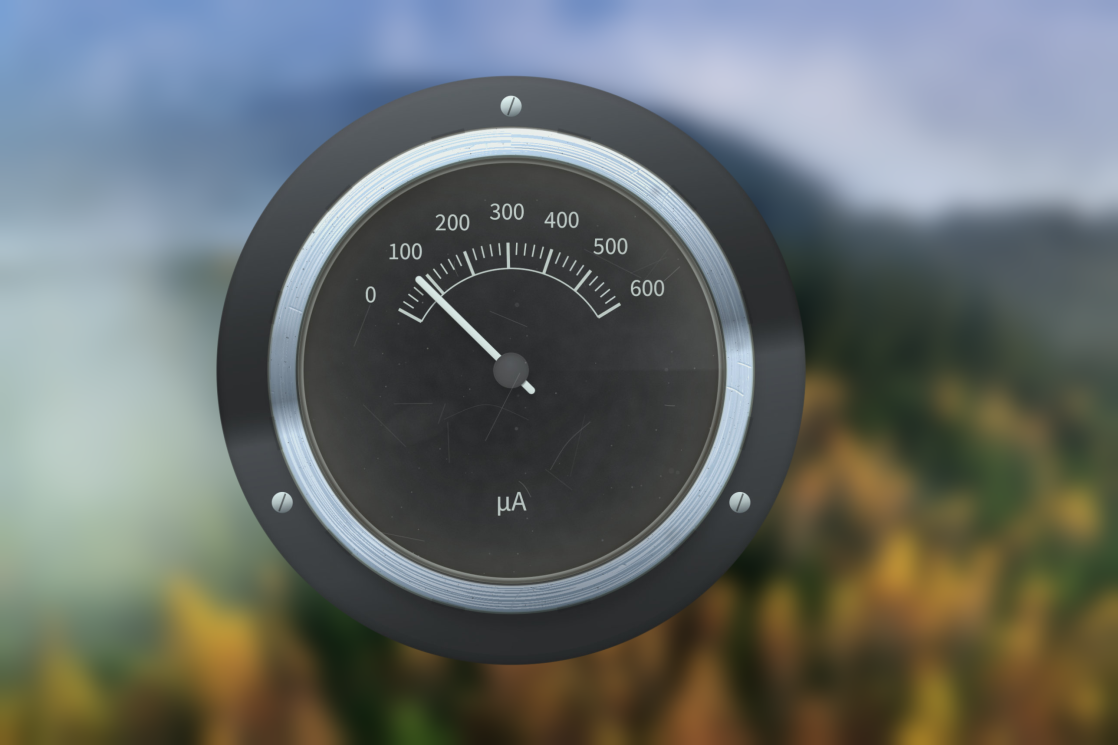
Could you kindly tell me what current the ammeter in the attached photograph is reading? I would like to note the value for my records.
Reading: 80 µA
